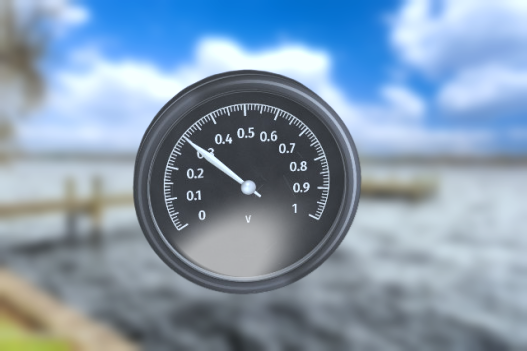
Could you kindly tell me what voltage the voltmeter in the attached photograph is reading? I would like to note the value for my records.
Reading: 0.3 V
